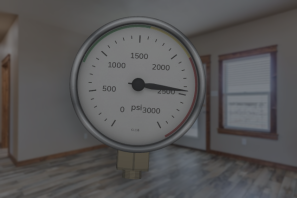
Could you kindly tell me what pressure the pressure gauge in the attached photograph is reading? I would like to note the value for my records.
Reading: 2450 psi
